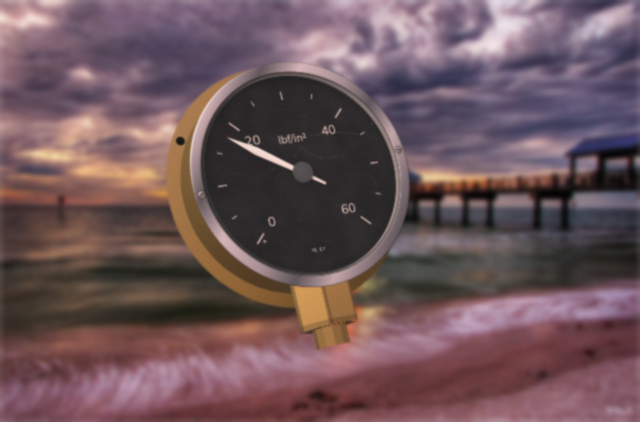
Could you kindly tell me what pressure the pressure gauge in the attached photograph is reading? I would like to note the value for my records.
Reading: 17.5 psi
